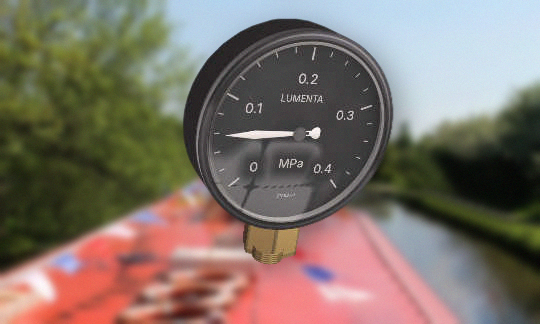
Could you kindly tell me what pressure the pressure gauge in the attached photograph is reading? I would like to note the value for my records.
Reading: 0.06 MPa
